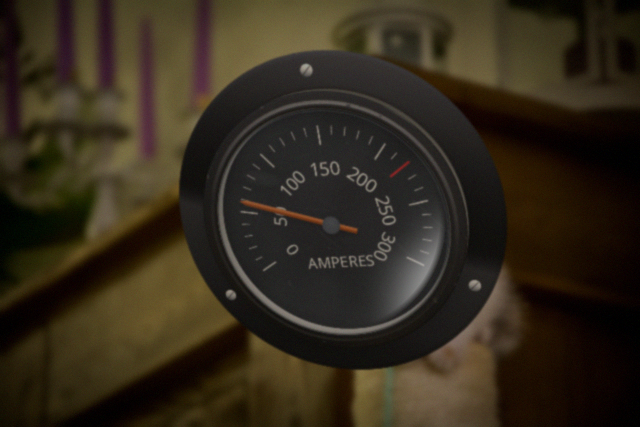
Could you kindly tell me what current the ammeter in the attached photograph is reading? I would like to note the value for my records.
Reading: 60 A
